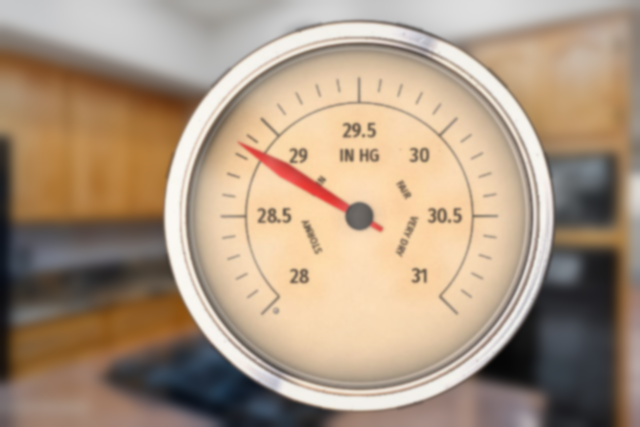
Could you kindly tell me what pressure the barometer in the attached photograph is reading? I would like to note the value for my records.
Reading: 28.85 inHg
